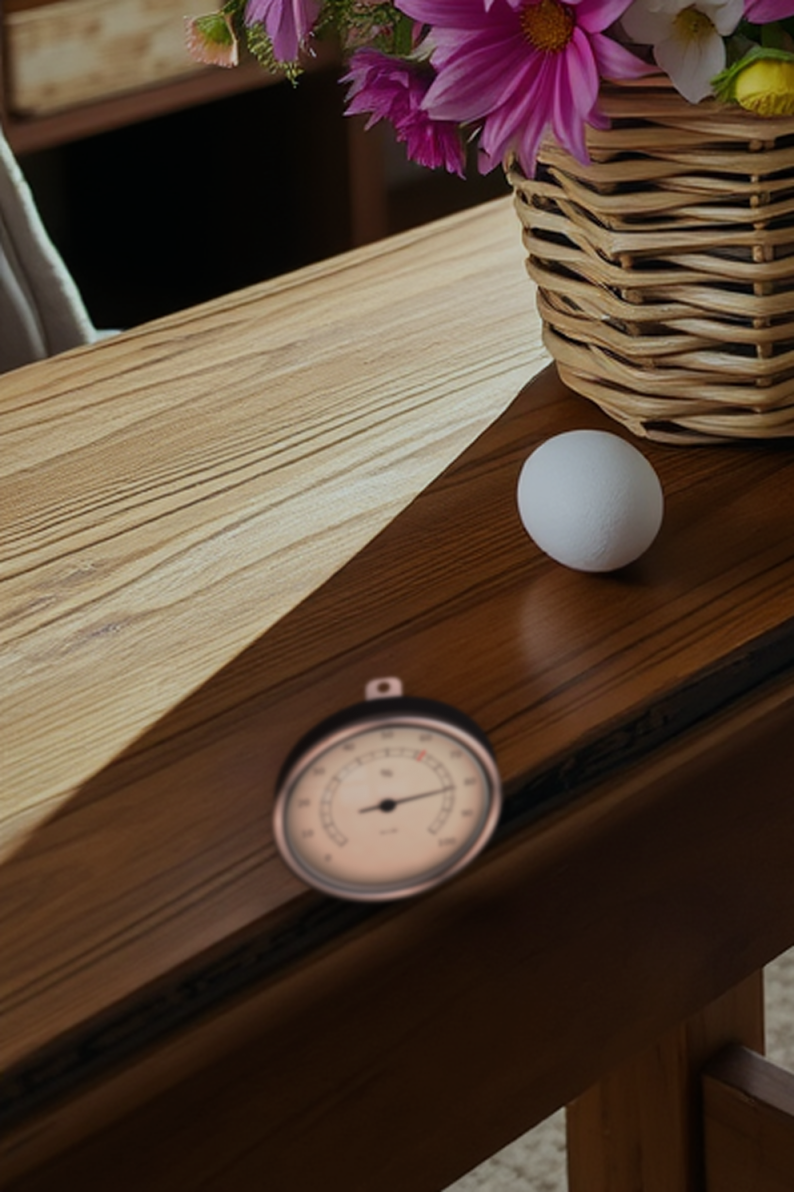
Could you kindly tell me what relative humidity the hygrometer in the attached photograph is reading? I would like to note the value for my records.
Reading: 80 %
